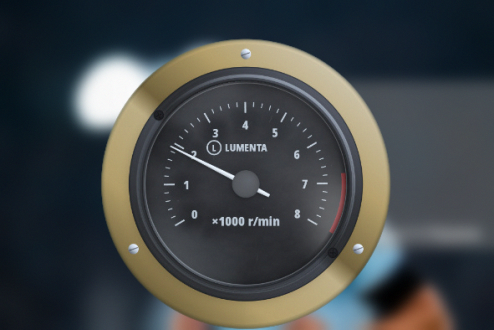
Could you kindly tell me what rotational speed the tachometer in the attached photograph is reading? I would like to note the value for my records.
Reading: 1900 rpm
